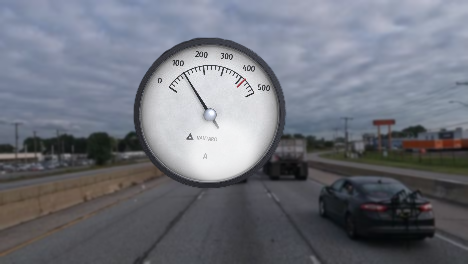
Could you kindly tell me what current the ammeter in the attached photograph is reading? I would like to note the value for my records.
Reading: 100 A
